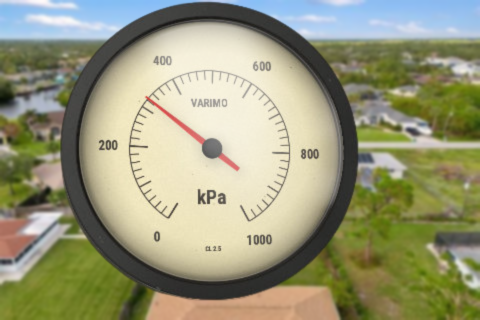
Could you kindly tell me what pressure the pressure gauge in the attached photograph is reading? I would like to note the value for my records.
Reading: 320 kPa
